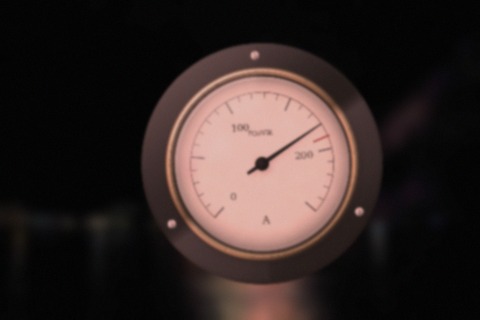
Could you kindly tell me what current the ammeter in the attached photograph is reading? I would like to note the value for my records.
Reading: 180 A
